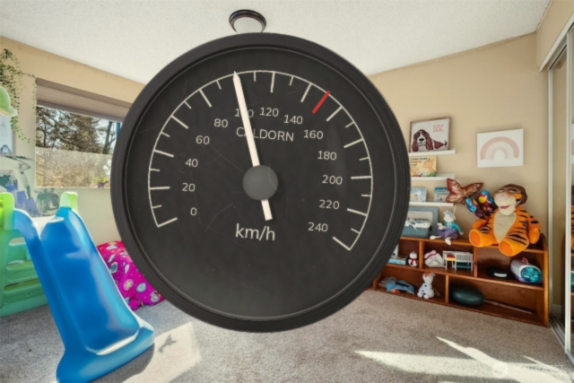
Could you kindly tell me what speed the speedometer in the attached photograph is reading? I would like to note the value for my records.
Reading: 100 km/h
